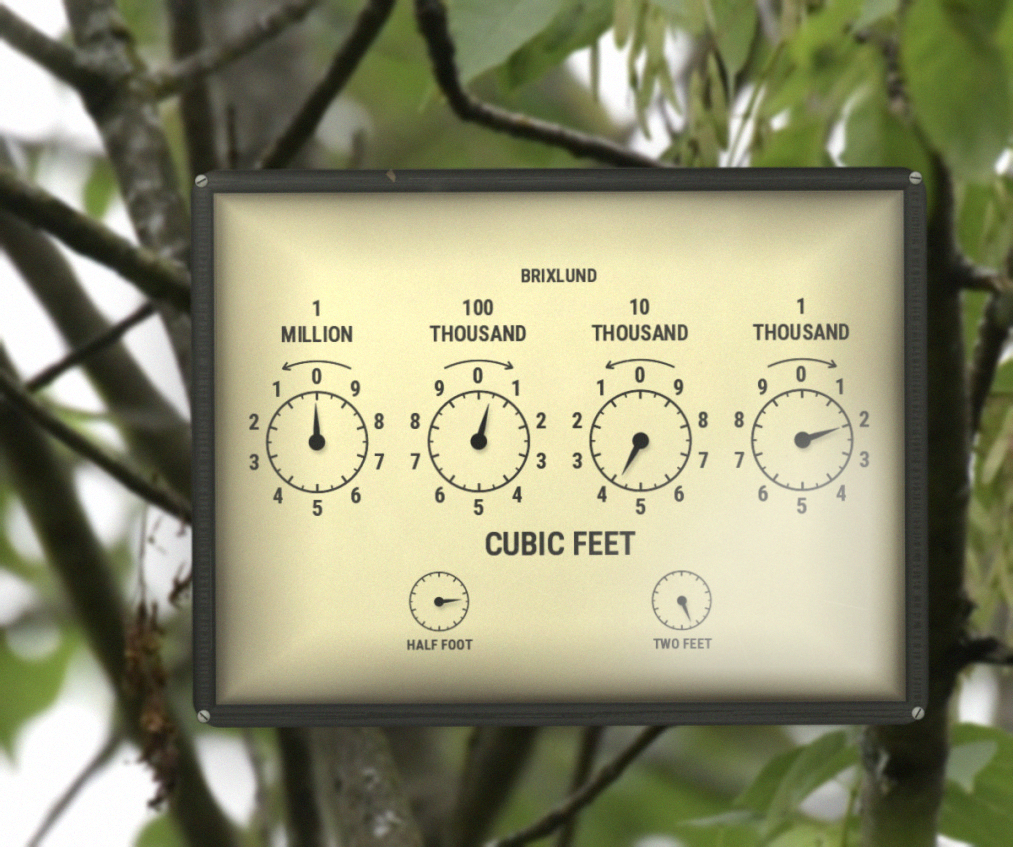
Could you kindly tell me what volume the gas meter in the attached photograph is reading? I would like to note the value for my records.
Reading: 4200 ft³
